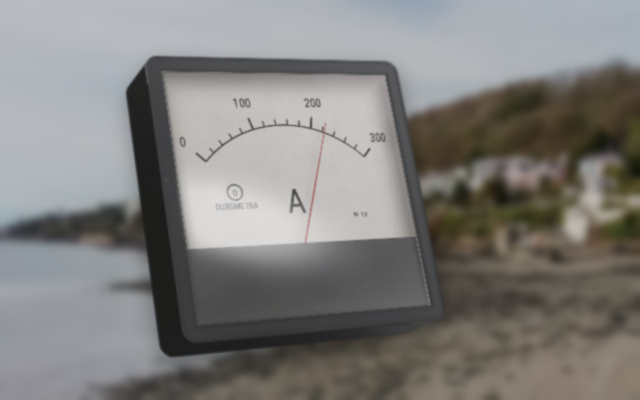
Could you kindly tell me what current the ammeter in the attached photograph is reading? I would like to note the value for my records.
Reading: 220 A
